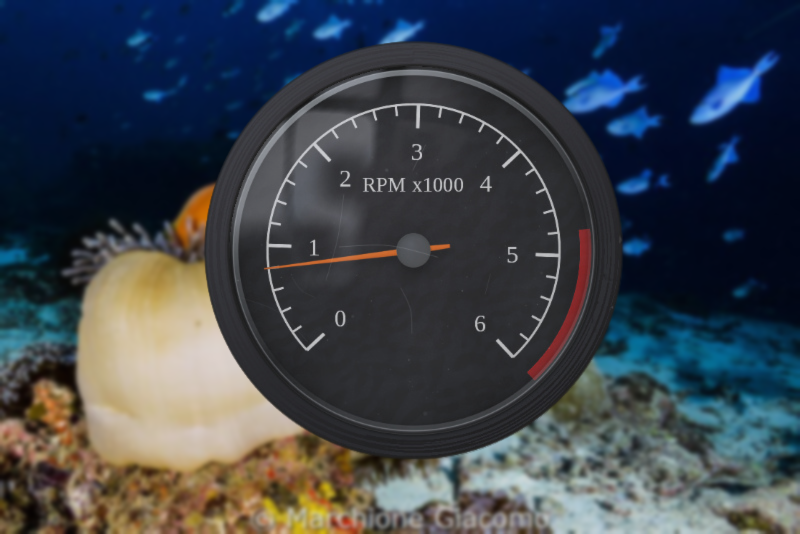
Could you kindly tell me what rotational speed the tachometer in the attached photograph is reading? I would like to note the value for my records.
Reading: 800 rpm
